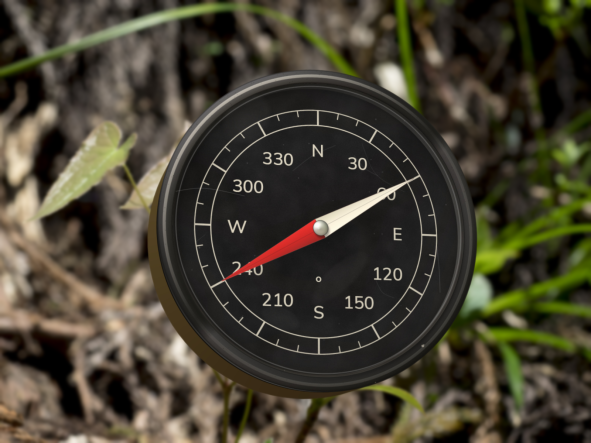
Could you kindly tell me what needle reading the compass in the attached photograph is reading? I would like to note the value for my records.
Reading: 240 °
